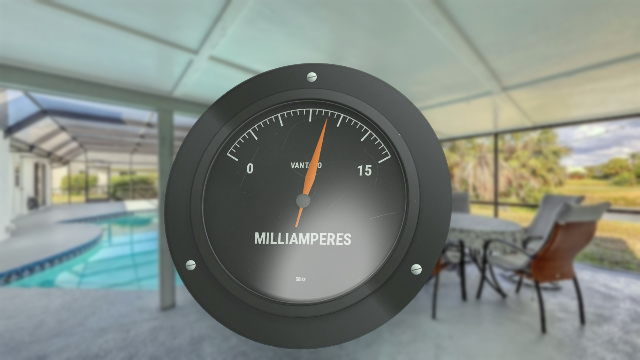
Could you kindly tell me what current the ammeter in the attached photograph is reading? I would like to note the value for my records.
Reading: 9 mA
